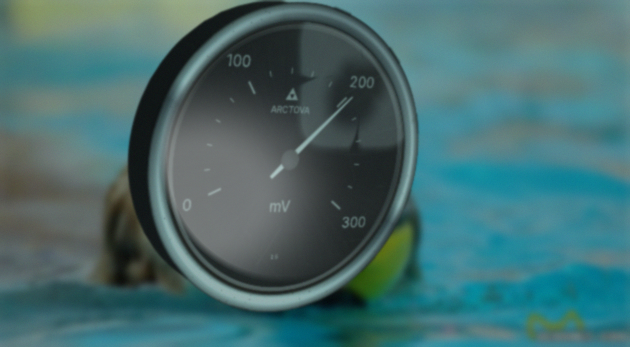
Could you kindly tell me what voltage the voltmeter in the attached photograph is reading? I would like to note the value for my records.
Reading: 200 mV
